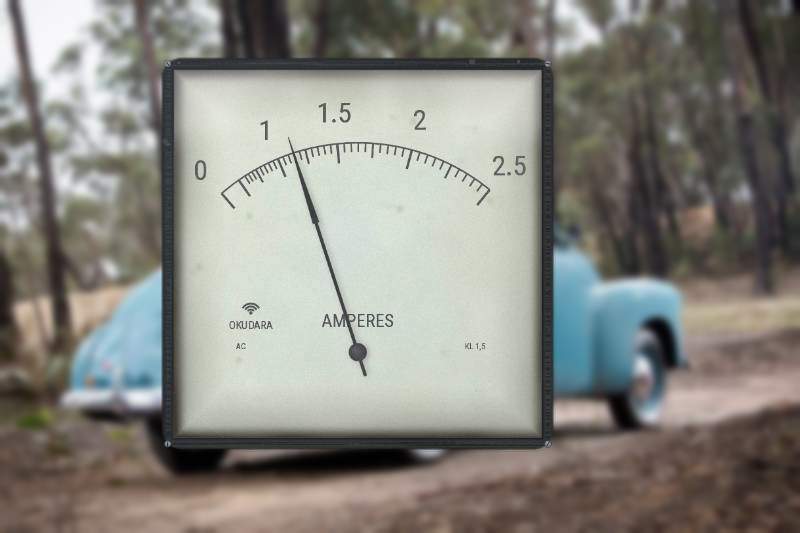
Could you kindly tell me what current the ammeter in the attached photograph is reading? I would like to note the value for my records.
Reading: 1.15 A
